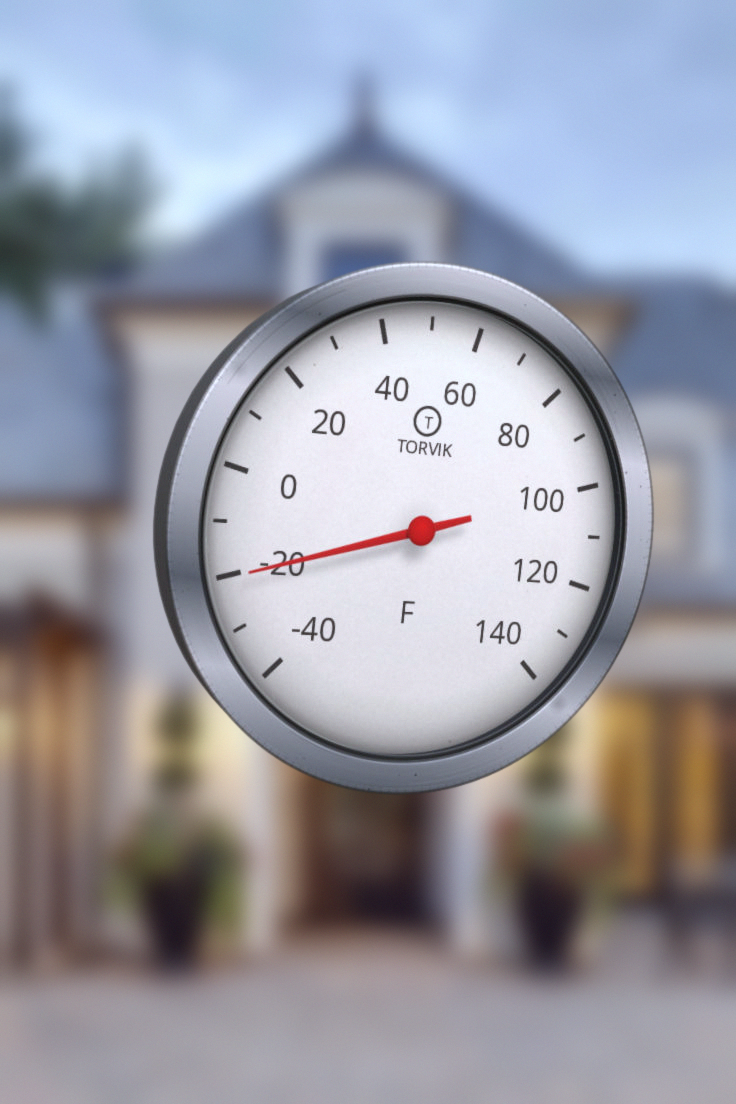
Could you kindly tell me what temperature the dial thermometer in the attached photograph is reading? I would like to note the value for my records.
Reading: -20 °F
